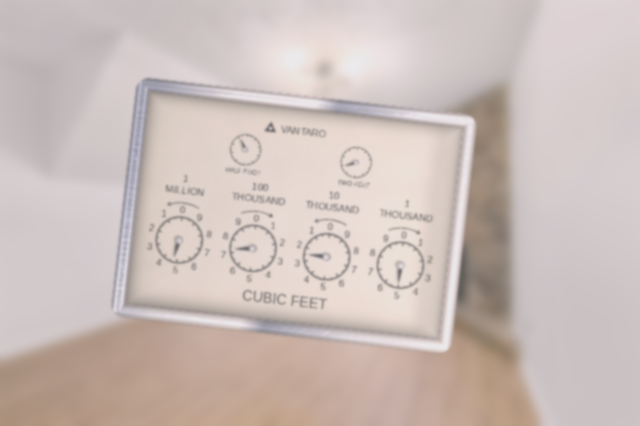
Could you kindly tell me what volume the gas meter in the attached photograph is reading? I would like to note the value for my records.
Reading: 472500 ft³
